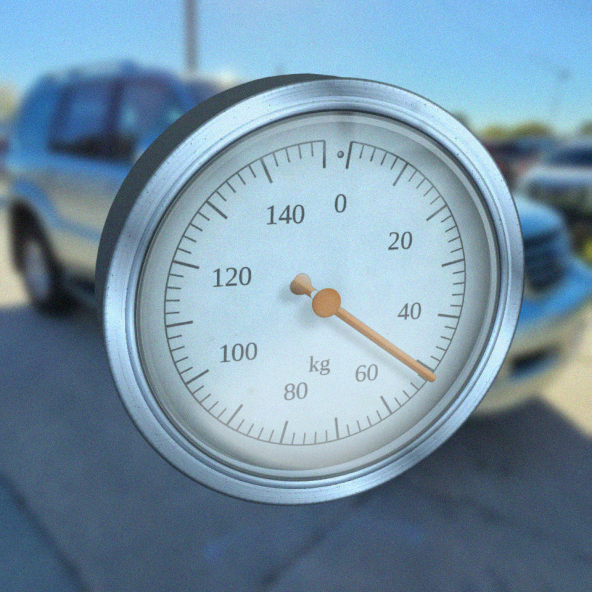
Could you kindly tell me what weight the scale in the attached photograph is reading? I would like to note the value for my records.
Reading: 51 kg
